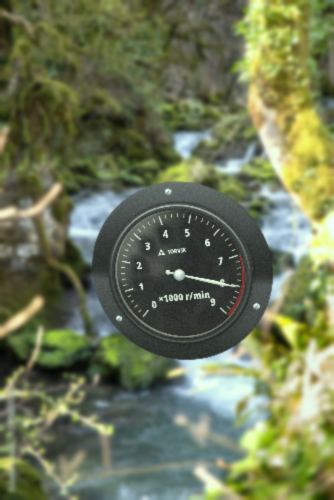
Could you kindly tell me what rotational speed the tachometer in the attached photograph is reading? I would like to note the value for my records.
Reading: 8000 rpm
